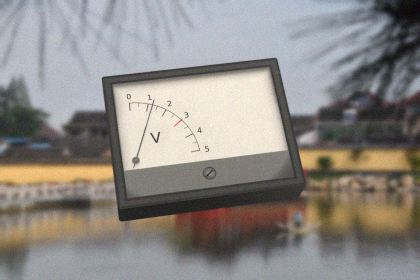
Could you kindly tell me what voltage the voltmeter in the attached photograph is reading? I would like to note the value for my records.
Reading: 1.25 V
